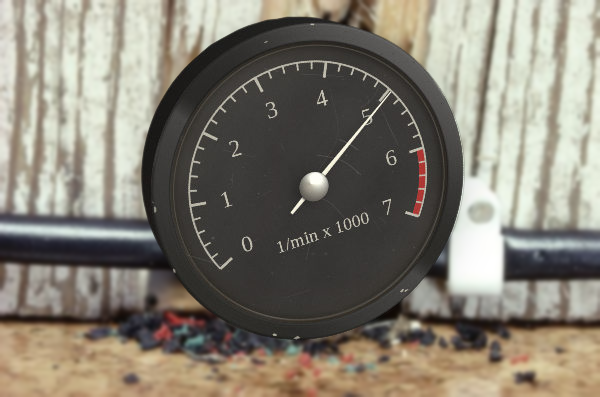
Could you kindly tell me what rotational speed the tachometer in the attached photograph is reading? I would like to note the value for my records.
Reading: 5000 rpm
